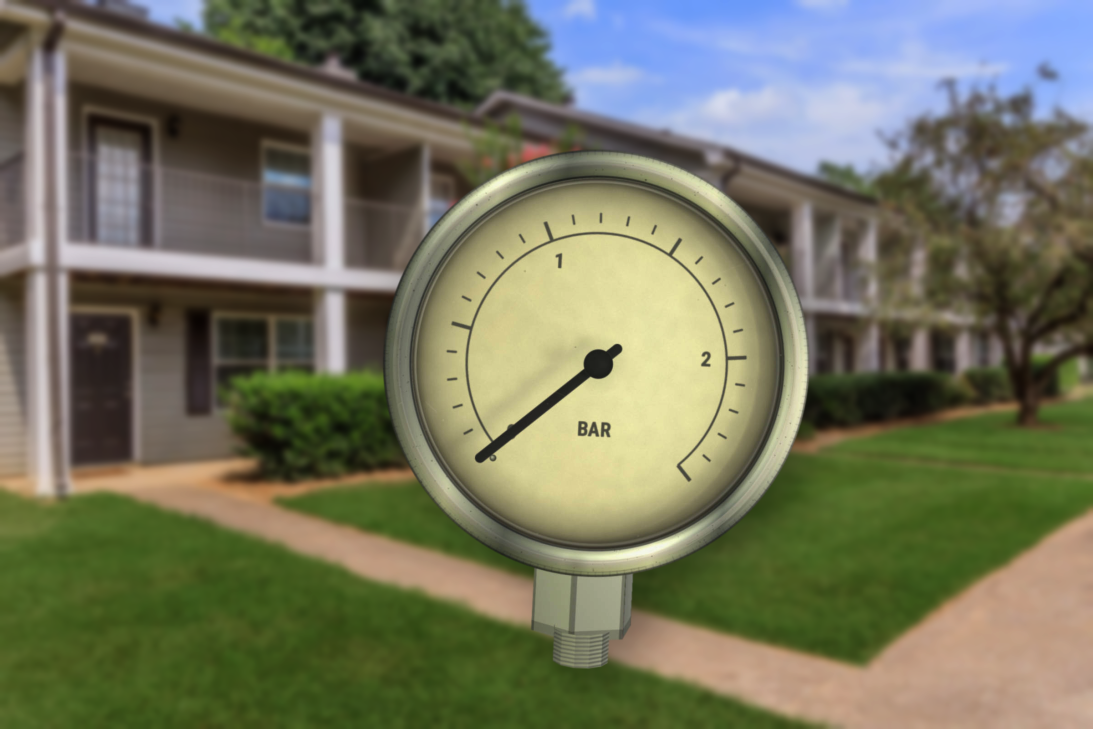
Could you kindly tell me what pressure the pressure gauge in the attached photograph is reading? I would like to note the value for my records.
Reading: 0 bar
